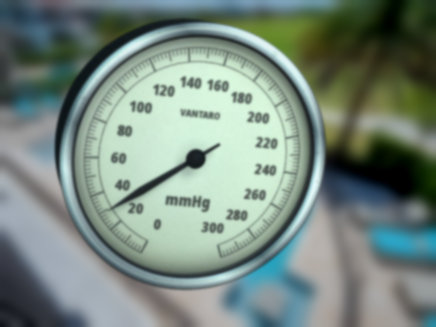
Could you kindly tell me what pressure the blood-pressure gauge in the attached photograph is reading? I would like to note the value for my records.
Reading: 30 mmHg
